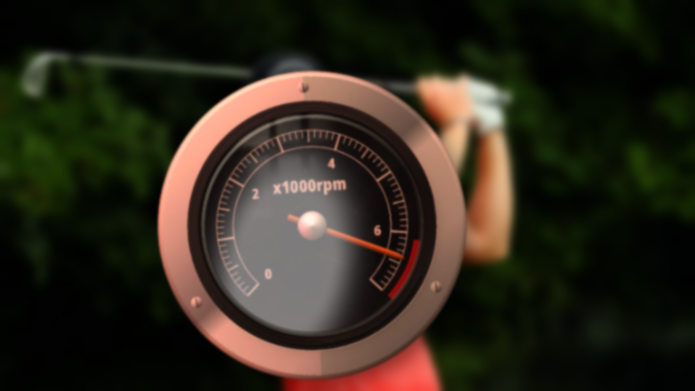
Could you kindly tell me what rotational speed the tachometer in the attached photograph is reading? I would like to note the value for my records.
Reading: 6400 rpm
